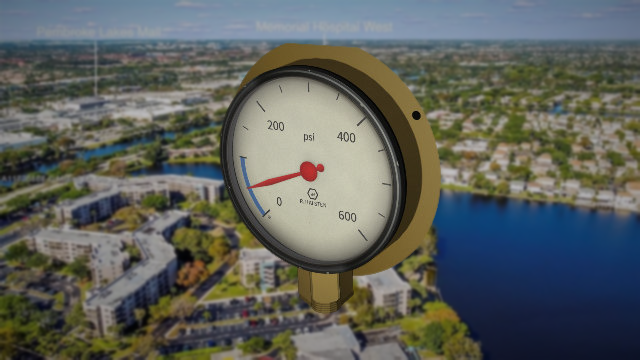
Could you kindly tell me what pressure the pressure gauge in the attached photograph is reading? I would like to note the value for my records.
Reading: 50 psi
